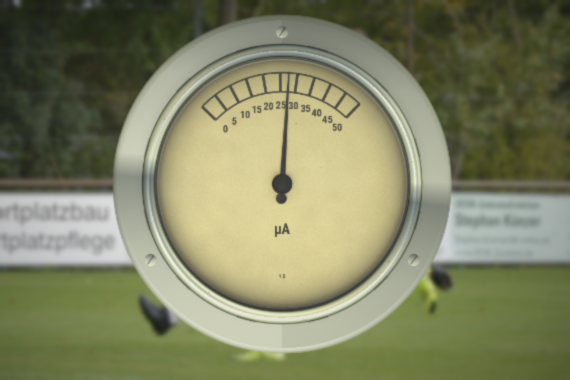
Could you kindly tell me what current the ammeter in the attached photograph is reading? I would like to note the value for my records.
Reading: 27.5 µA
